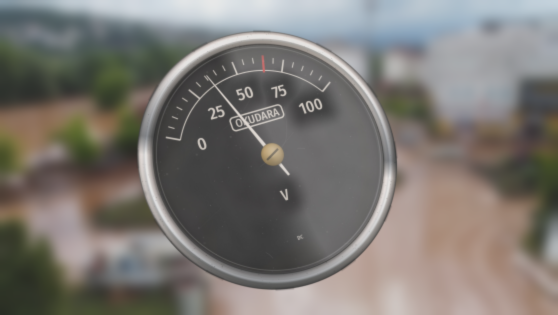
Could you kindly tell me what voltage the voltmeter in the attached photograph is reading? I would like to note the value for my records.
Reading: 35 V
